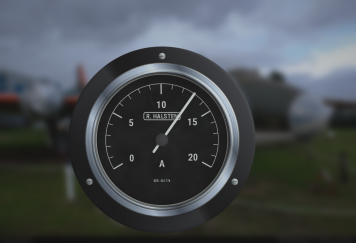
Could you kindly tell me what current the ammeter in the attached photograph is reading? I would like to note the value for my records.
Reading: 13 A
